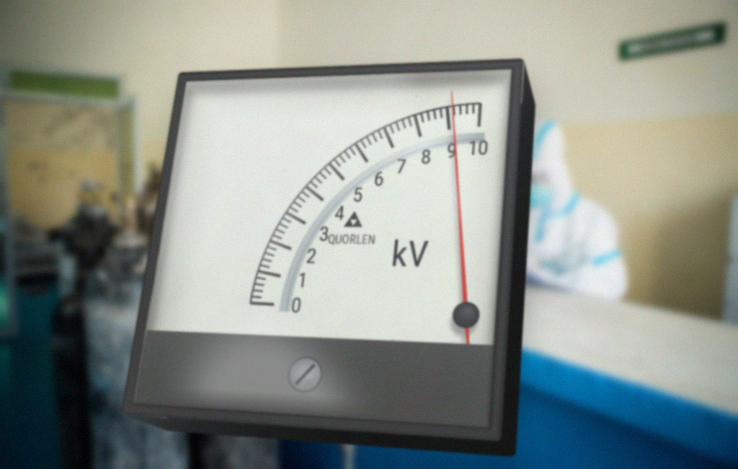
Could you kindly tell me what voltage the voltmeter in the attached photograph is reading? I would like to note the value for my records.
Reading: 9.2 kV
